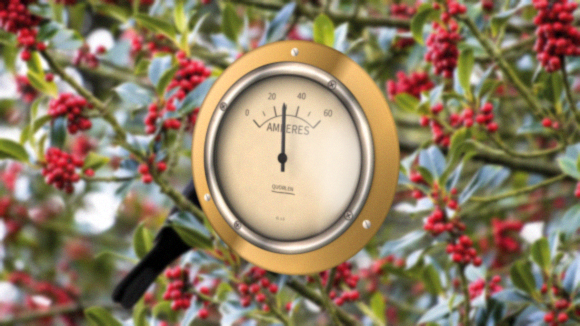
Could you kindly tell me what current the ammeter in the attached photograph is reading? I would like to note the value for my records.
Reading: 30 A
